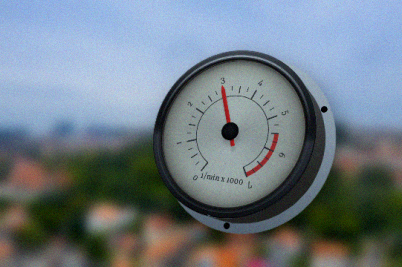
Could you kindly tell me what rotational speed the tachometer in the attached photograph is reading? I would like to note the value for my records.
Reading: 3000 rpm
